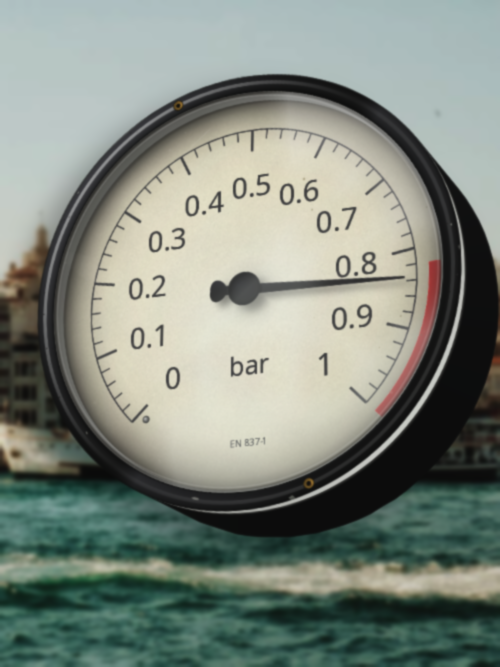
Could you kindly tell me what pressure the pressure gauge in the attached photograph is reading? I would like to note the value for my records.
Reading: 0.84 bar
